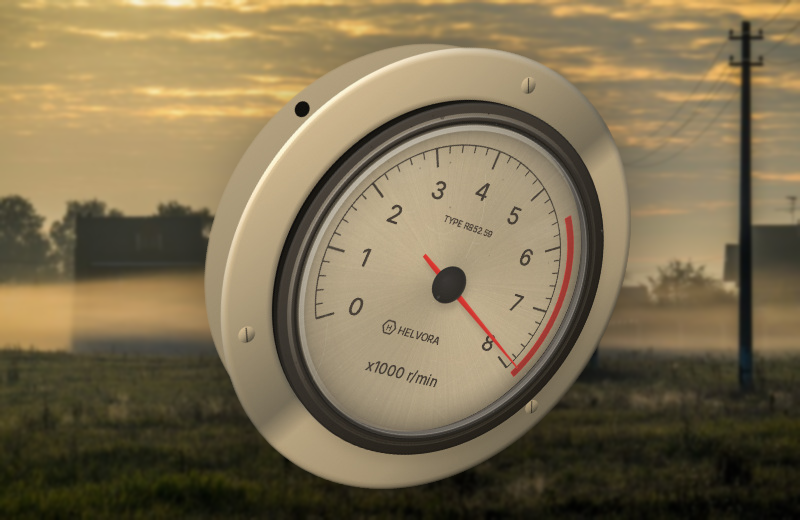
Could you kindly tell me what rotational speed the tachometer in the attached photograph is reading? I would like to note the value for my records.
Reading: 7900 rpm
